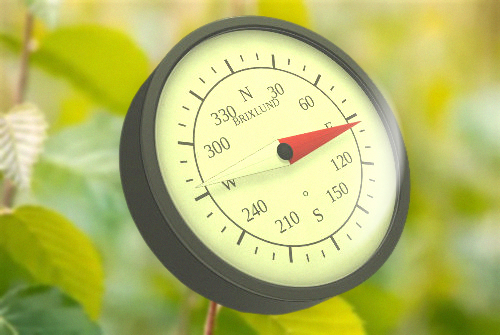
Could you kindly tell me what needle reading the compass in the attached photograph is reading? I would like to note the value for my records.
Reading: 95 °
